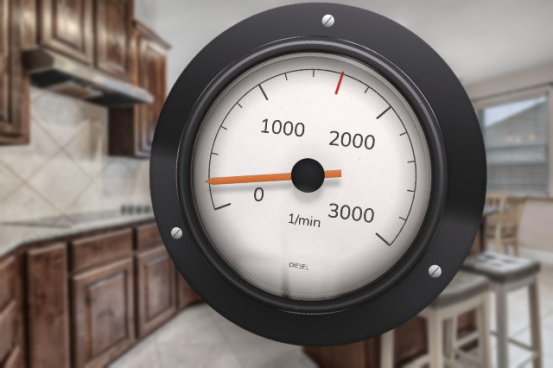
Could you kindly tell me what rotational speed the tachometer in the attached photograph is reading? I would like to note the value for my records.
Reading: 200 rpm
